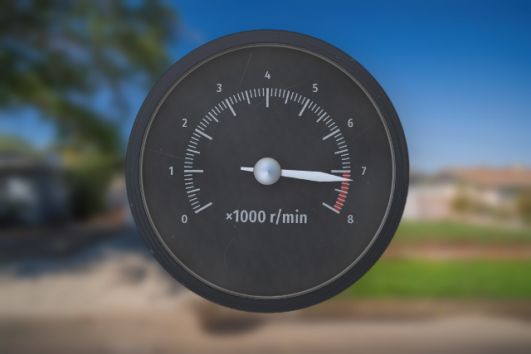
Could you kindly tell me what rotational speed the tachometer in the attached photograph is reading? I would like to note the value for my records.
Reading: 7200 rpm
